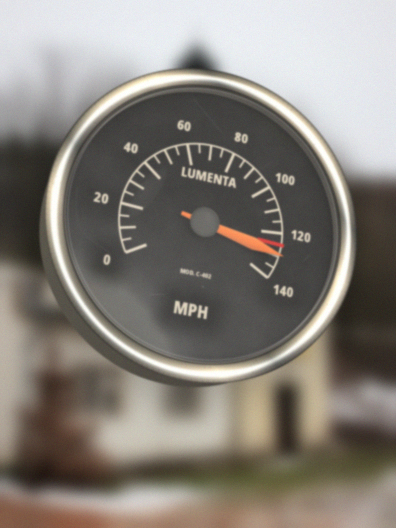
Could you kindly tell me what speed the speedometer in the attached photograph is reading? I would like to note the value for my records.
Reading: 130 mph
